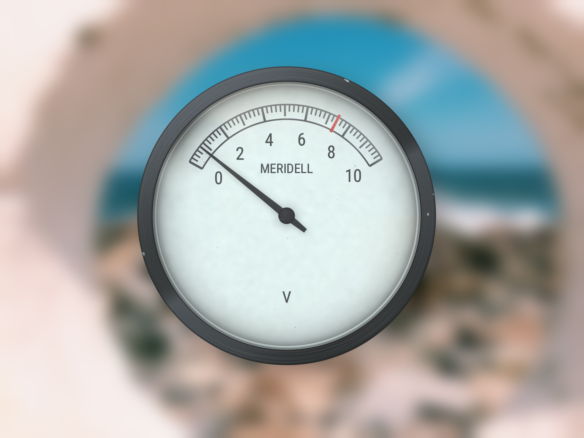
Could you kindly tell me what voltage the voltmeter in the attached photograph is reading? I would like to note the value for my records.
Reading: 0.8 V
